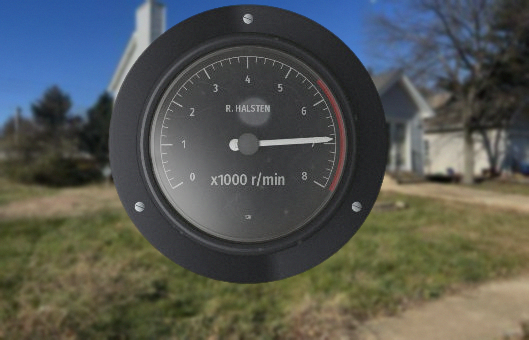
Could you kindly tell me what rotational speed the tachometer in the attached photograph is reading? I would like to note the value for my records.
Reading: 6900 rpm
